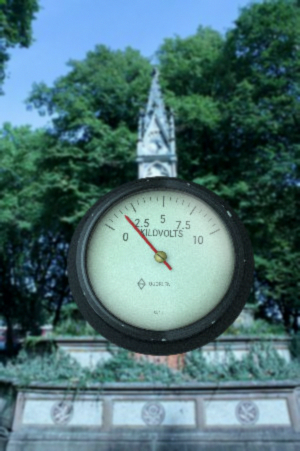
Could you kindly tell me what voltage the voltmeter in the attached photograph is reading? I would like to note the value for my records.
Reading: 1.5 kV
